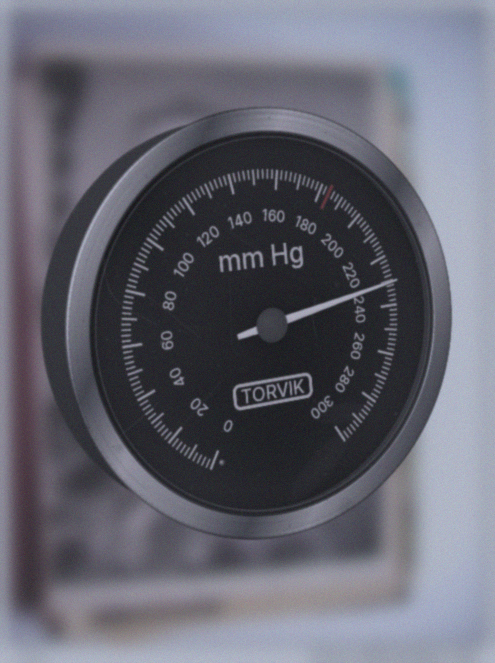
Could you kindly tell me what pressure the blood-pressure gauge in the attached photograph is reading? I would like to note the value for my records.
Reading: 230 mmHg
